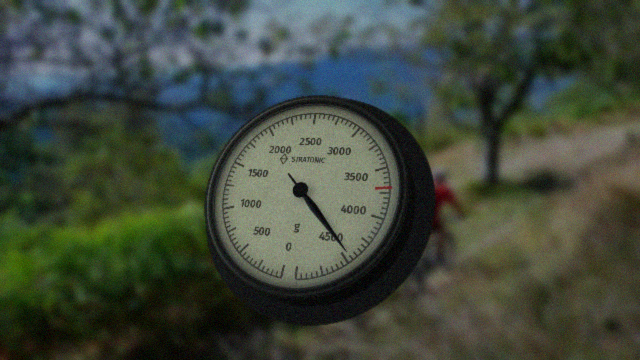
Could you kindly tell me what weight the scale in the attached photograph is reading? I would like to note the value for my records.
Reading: 4450 g
